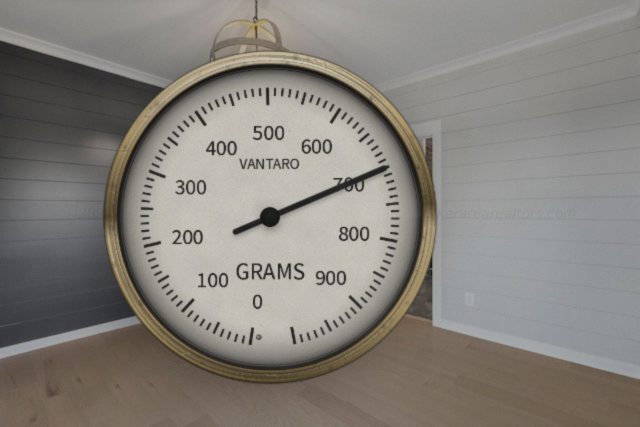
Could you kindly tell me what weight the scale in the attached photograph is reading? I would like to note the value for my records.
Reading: 700 g
